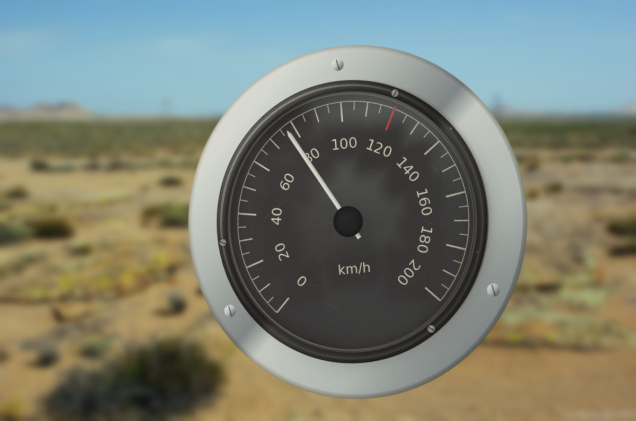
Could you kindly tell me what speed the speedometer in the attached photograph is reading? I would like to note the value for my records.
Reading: 77.5 km/h
